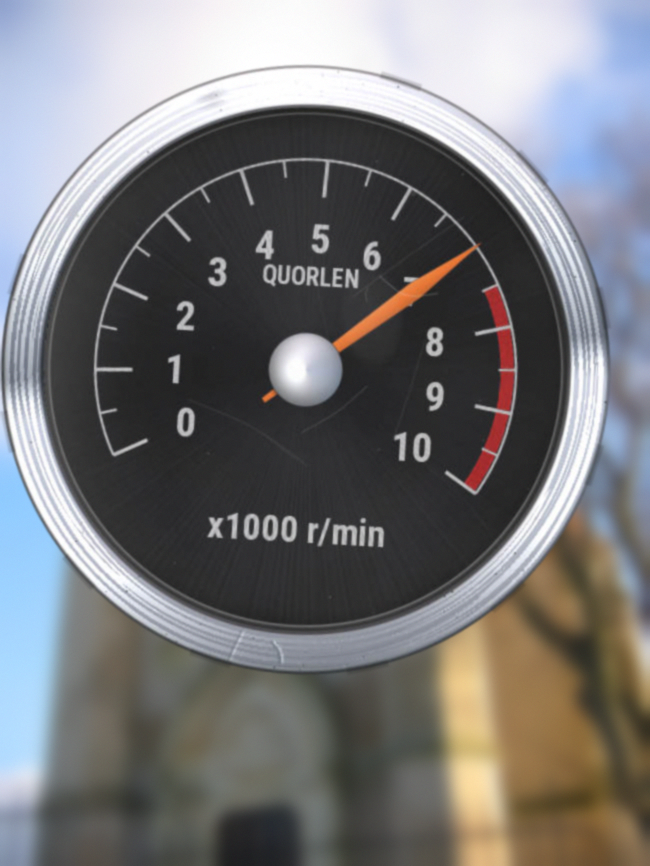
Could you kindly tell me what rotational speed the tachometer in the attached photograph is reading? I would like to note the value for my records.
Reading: 7000 rpm
